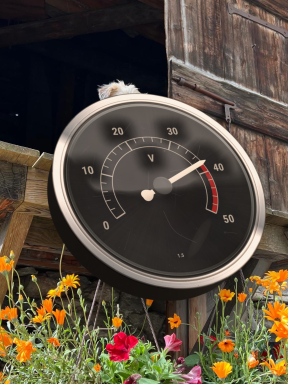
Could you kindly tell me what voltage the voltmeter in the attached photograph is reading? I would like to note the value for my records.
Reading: 38 V
